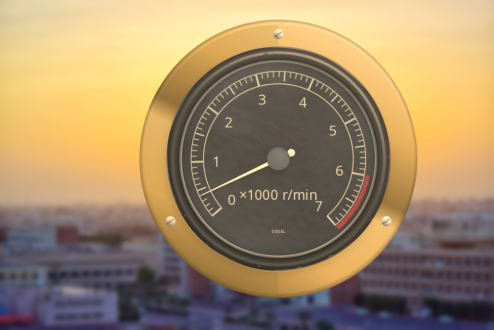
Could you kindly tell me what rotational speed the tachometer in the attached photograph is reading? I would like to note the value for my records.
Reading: 400 rpm
